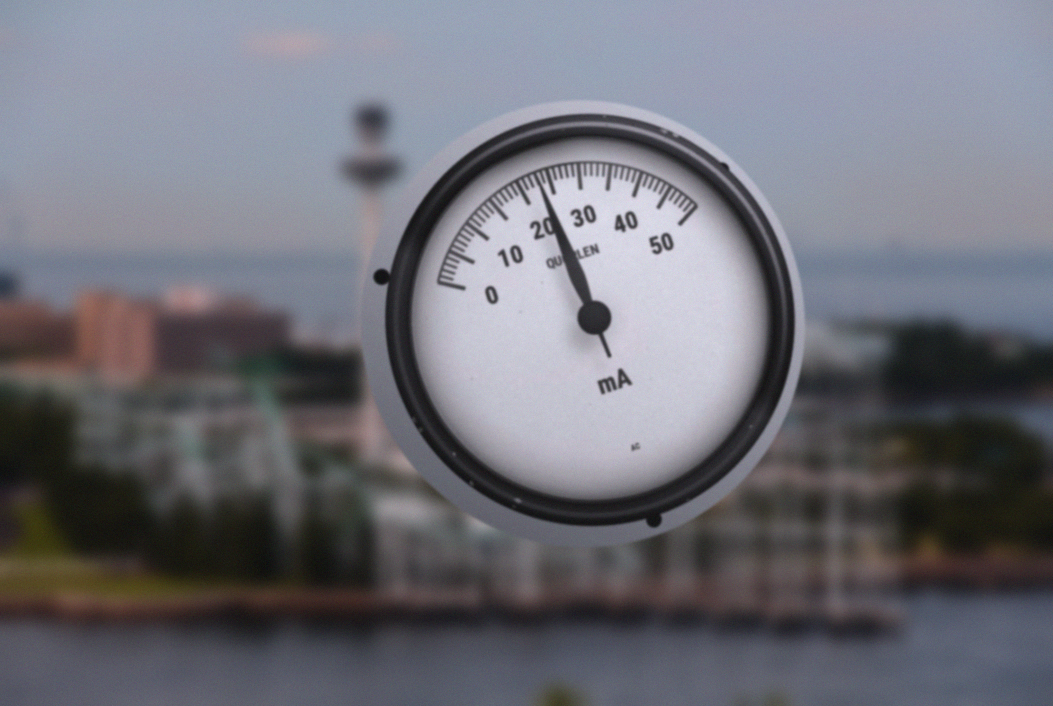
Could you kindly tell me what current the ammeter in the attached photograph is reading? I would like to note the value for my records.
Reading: 23 mA
